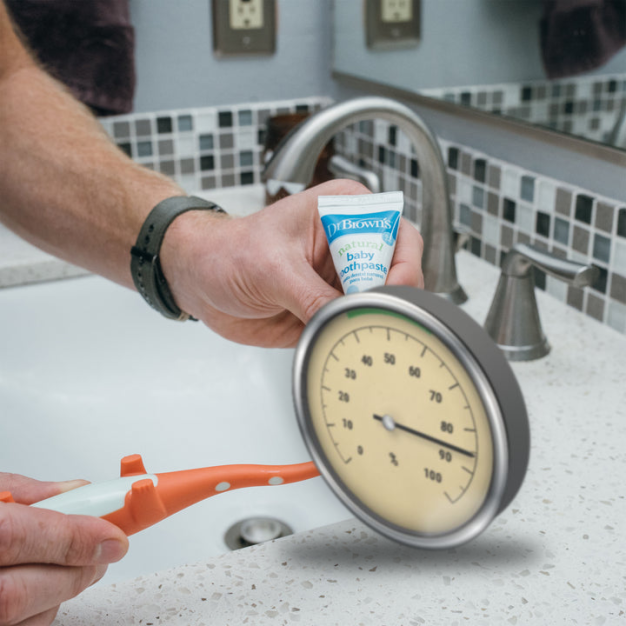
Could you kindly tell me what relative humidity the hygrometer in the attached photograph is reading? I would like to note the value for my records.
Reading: 85 %
